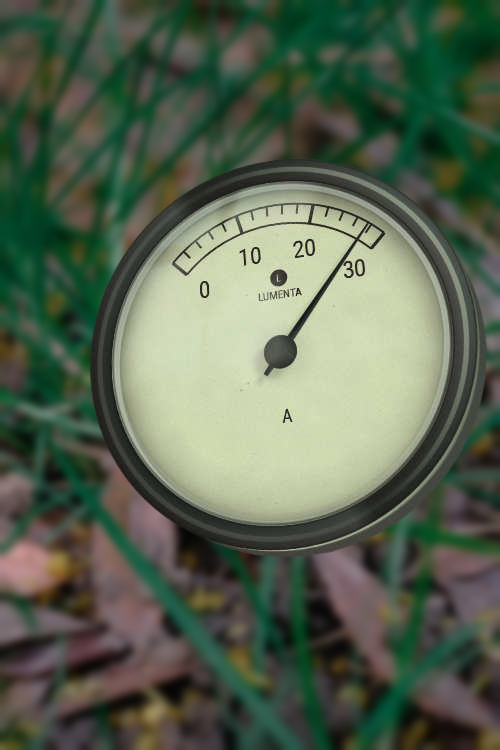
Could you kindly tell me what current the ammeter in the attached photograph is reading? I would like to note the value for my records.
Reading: 28 A
